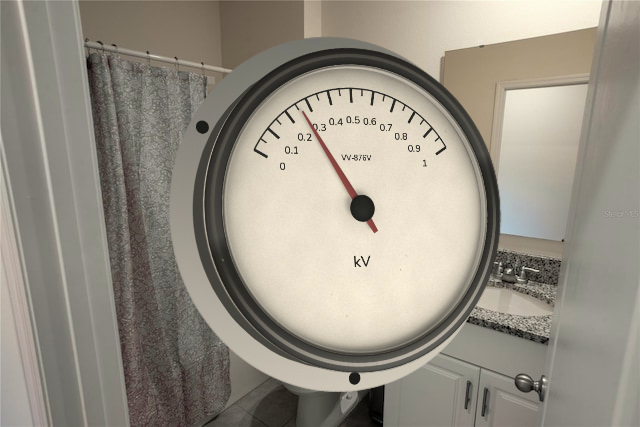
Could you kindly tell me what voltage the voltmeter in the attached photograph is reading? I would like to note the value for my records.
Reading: 0.25 kV
